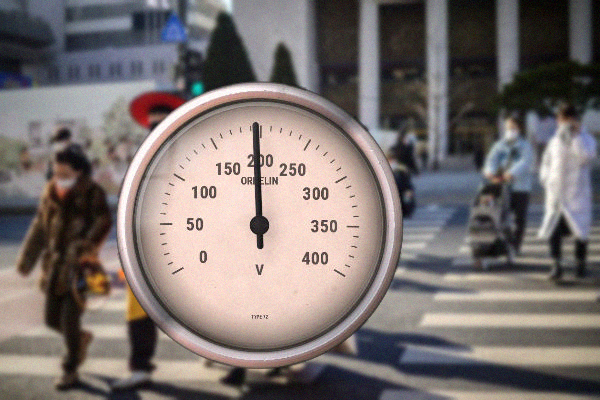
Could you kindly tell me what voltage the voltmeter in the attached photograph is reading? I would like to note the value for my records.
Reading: 195 V
